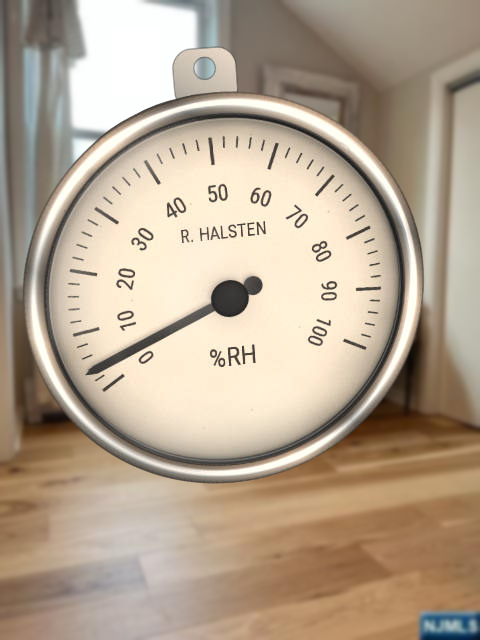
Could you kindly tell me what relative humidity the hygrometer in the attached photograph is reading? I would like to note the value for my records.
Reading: 4 %
